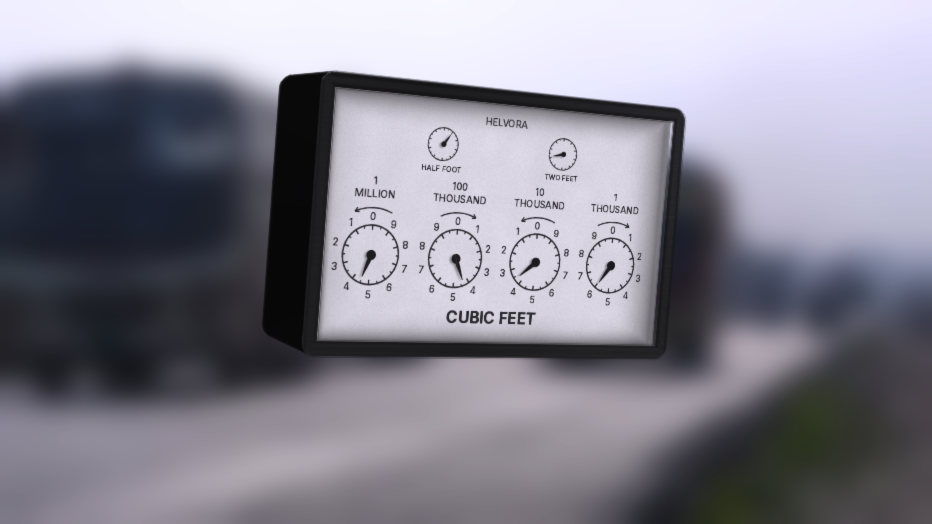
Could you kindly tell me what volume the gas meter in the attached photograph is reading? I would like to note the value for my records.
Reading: 443600 ft³
